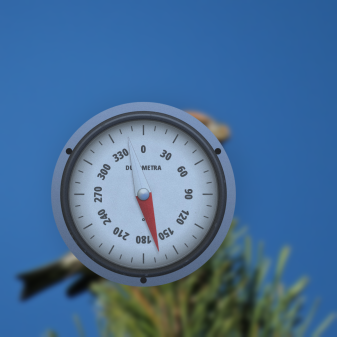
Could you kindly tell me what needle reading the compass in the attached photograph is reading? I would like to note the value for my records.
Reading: 165 °
